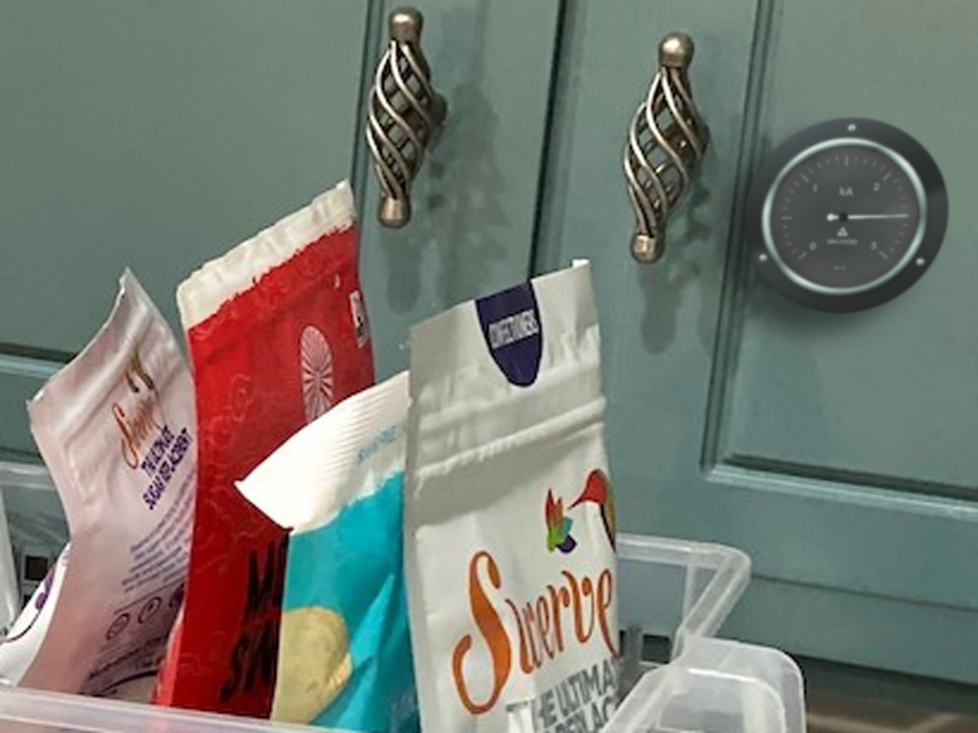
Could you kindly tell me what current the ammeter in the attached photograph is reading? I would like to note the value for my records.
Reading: 2.5 kA
